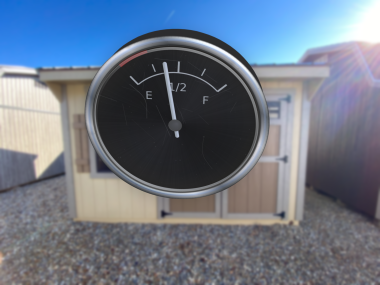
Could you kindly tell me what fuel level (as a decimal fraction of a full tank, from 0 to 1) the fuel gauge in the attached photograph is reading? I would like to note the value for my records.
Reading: 0.375
